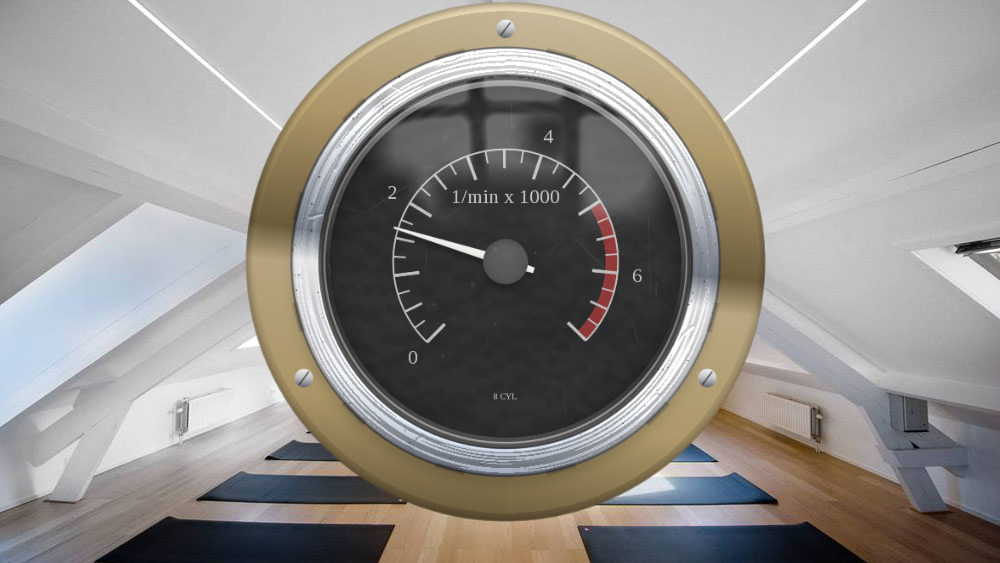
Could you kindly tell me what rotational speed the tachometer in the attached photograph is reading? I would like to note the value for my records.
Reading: 1625 rpm
